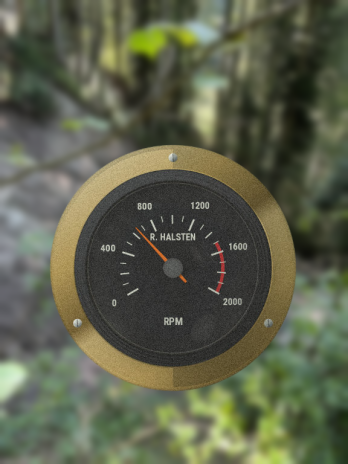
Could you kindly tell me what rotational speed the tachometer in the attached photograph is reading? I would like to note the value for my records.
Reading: 650 rpm
